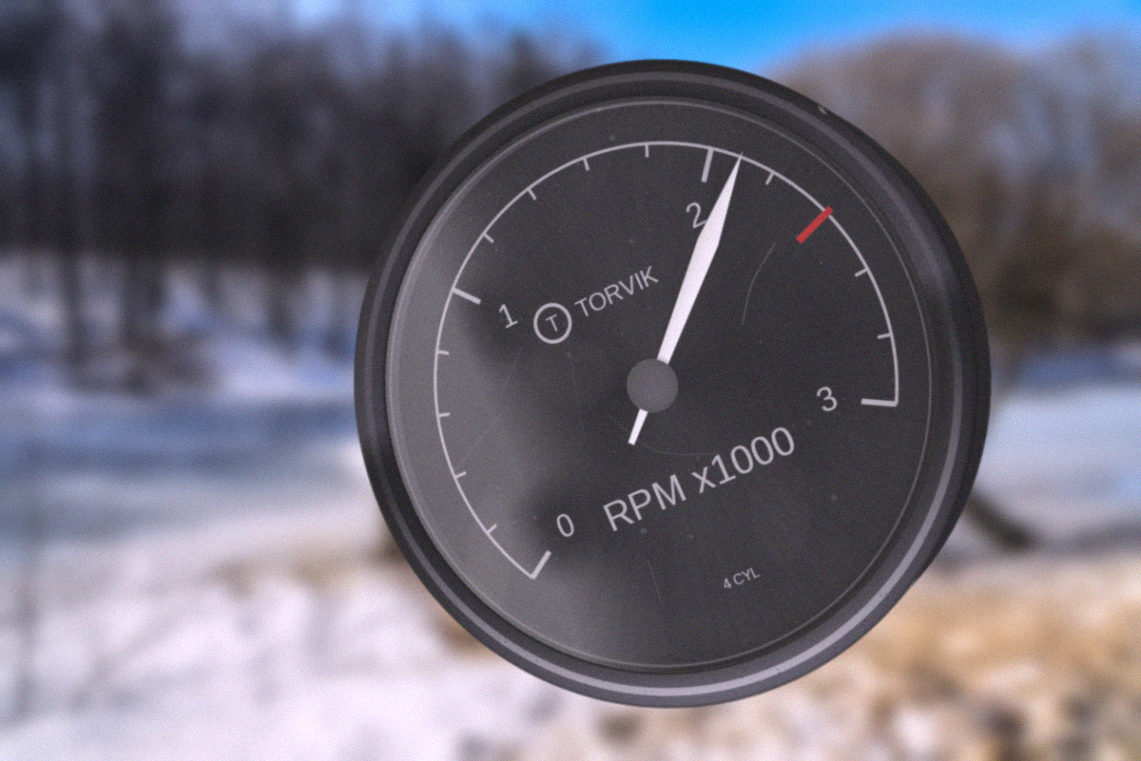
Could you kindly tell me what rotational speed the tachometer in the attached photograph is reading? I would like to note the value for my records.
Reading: 2100 rpm
